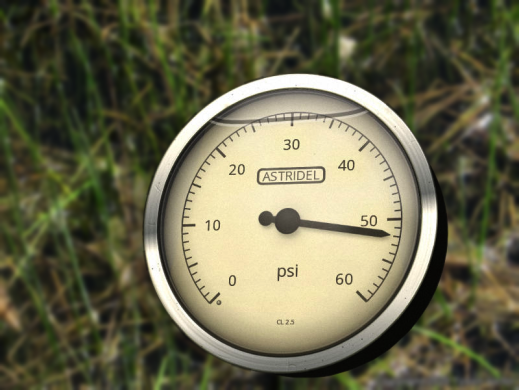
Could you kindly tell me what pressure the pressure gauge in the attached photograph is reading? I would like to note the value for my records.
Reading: 52 psi
